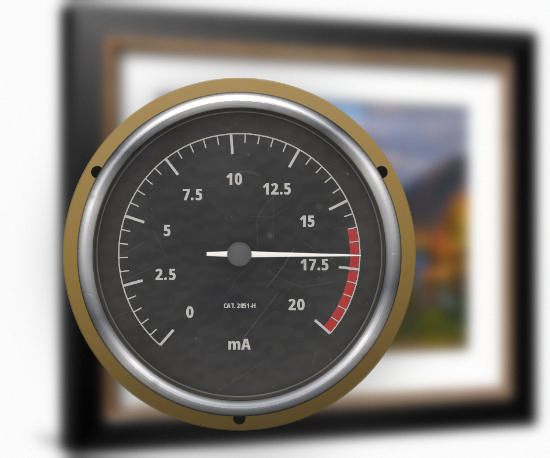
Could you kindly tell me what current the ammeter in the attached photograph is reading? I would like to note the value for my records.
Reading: 17 mA
